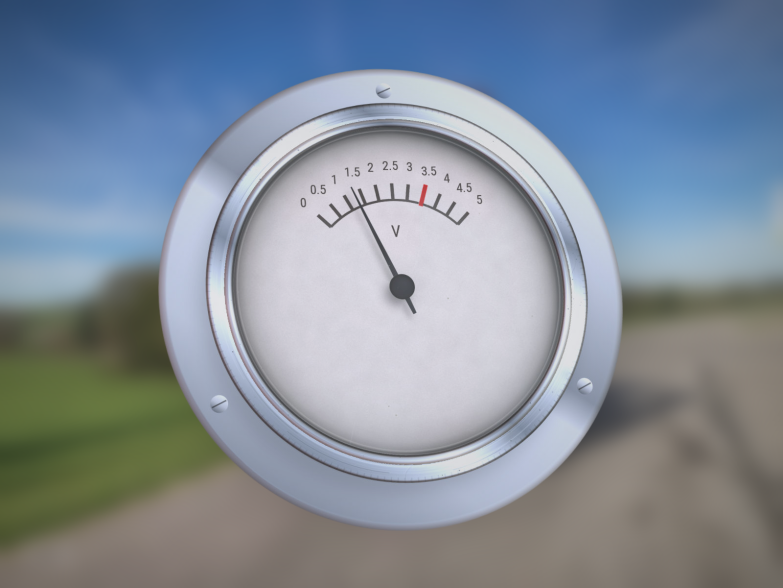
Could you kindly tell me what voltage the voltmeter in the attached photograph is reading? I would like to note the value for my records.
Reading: 1.25 V
